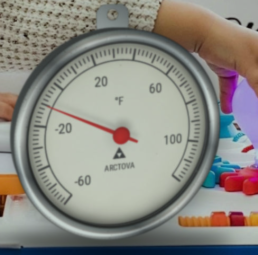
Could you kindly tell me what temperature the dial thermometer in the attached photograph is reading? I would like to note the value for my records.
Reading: -10 °F
